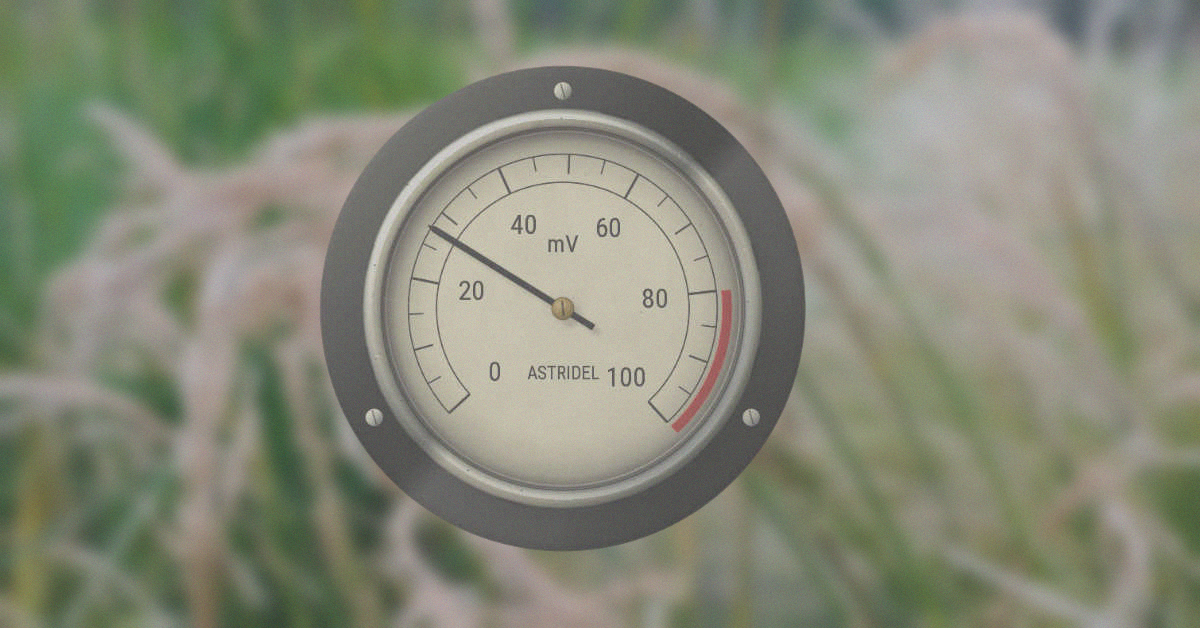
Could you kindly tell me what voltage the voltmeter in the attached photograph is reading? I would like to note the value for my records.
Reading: 27.5 mV
